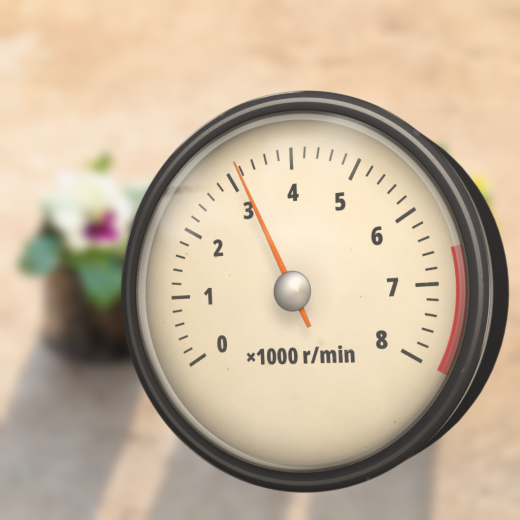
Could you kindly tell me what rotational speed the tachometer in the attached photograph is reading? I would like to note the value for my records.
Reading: 3200 rpm
